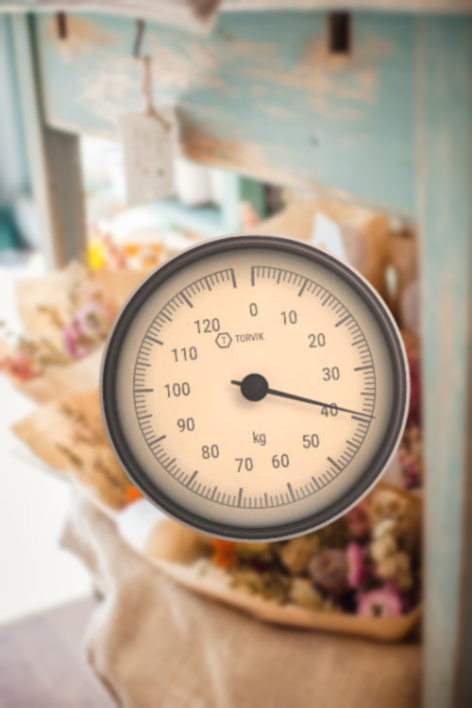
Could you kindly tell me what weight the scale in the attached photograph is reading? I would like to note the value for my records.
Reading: 39 kg
